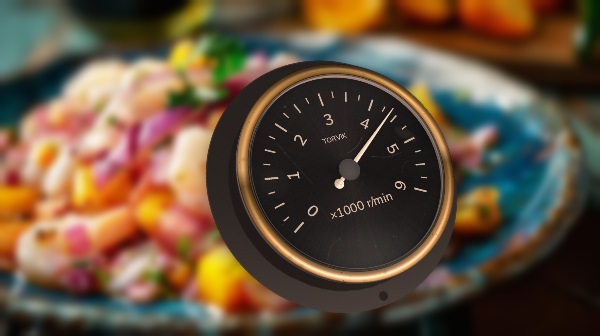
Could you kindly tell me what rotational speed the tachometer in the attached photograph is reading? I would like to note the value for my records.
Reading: 4375 rpm
